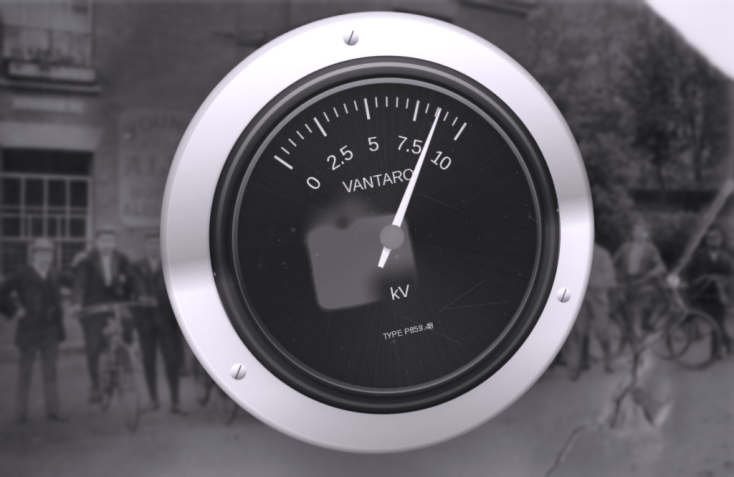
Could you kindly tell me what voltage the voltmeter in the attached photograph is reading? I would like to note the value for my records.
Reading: 8.5 kV
